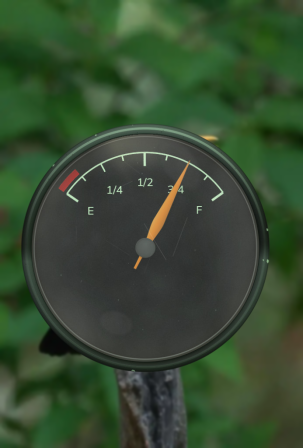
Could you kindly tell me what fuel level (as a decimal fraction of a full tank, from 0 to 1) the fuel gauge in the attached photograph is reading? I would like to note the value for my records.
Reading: 0.75
